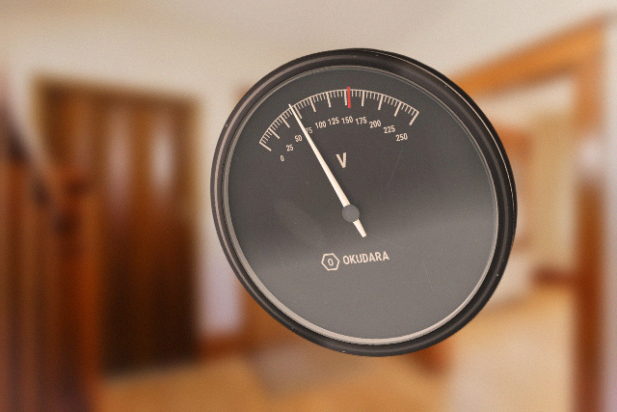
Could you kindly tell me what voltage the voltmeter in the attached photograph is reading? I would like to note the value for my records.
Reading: 75 V
